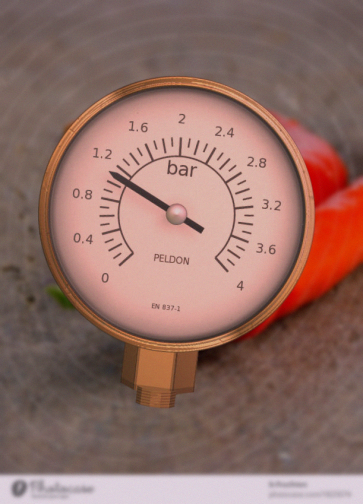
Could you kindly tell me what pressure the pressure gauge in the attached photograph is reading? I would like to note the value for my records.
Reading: 1.1 bar
